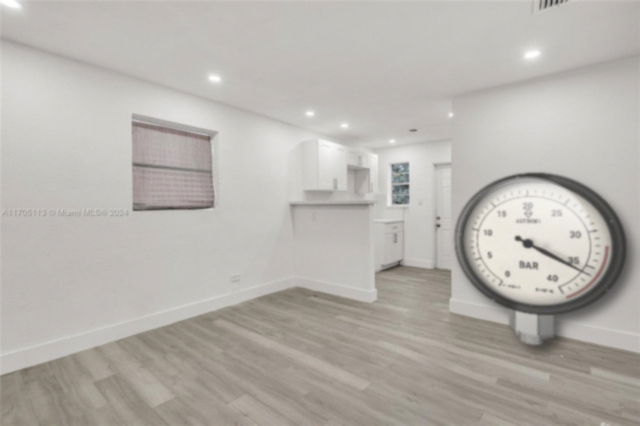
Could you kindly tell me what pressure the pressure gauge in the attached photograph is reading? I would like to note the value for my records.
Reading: 36 bar
